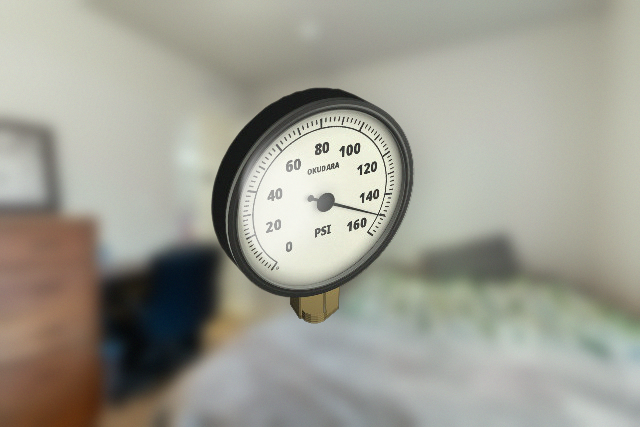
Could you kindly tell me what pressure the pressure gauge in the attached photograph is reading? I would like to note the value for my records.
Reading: 150 psi
